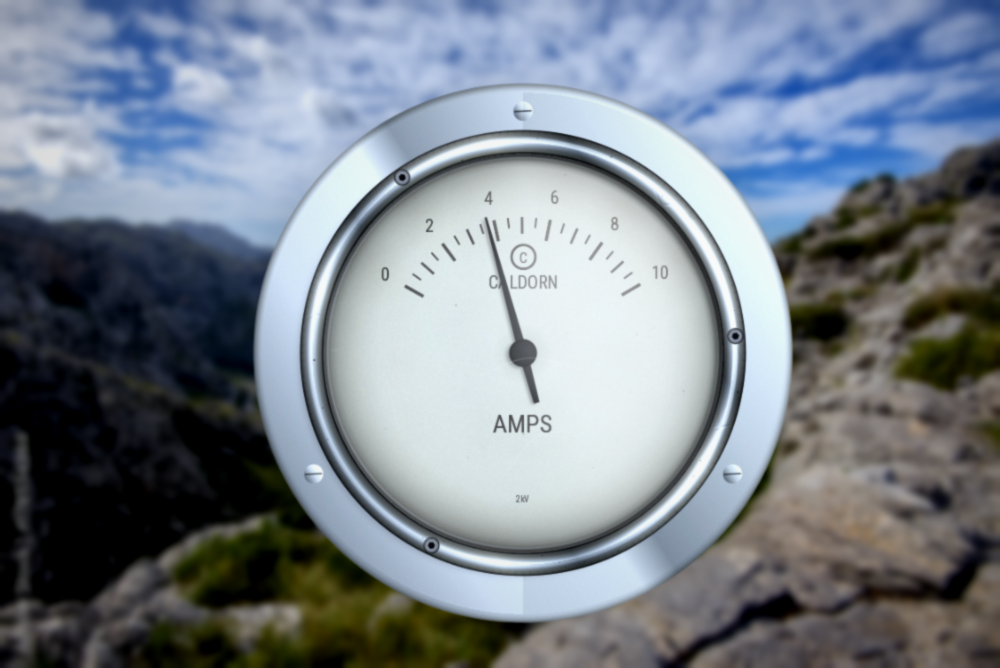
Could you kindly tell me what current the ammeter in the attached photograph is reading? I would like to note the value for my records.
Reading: 3.75 A
